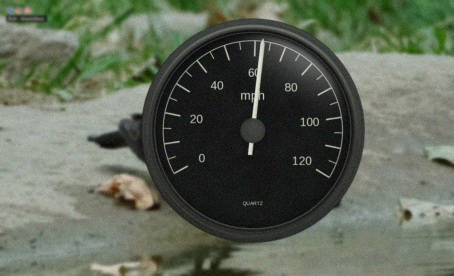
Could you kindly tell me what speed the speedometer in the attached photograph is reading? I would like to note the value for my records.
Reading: 62.5 mph
